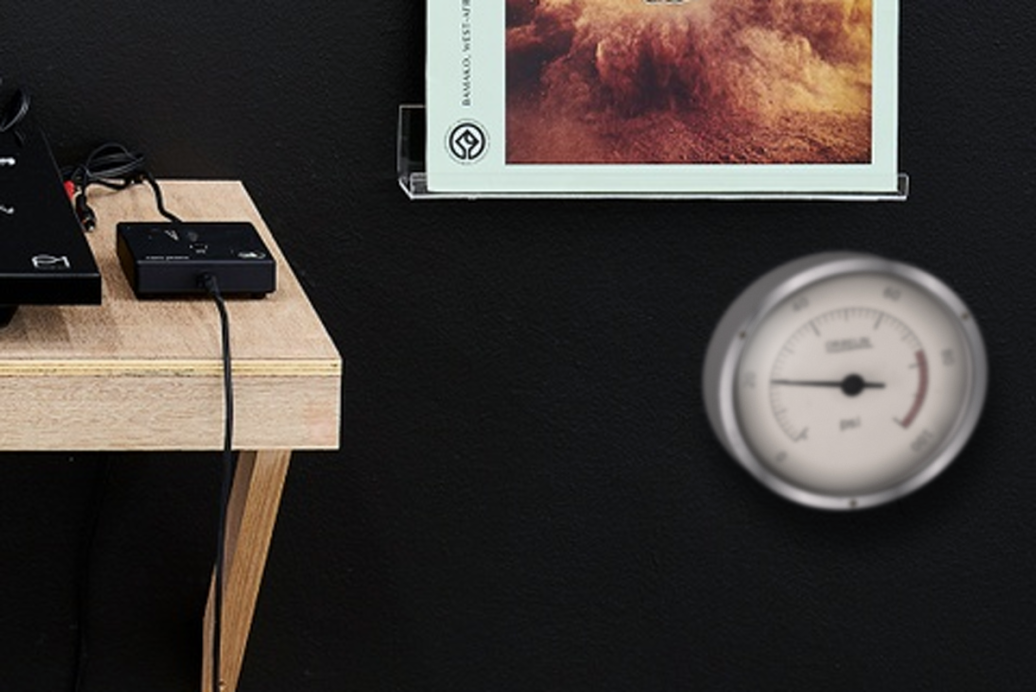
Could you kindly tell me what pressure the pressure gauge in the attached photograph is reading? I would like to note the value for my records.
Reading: 20 psi
